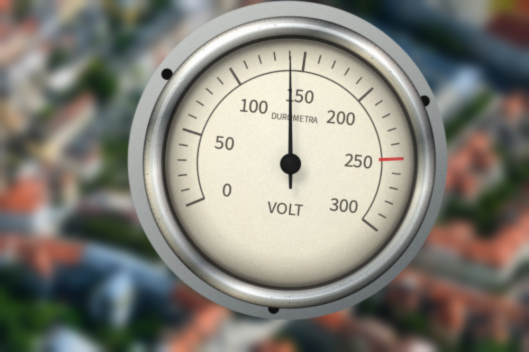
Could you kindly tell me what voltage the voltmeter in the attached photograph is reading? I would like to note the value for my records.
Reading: 140 V
